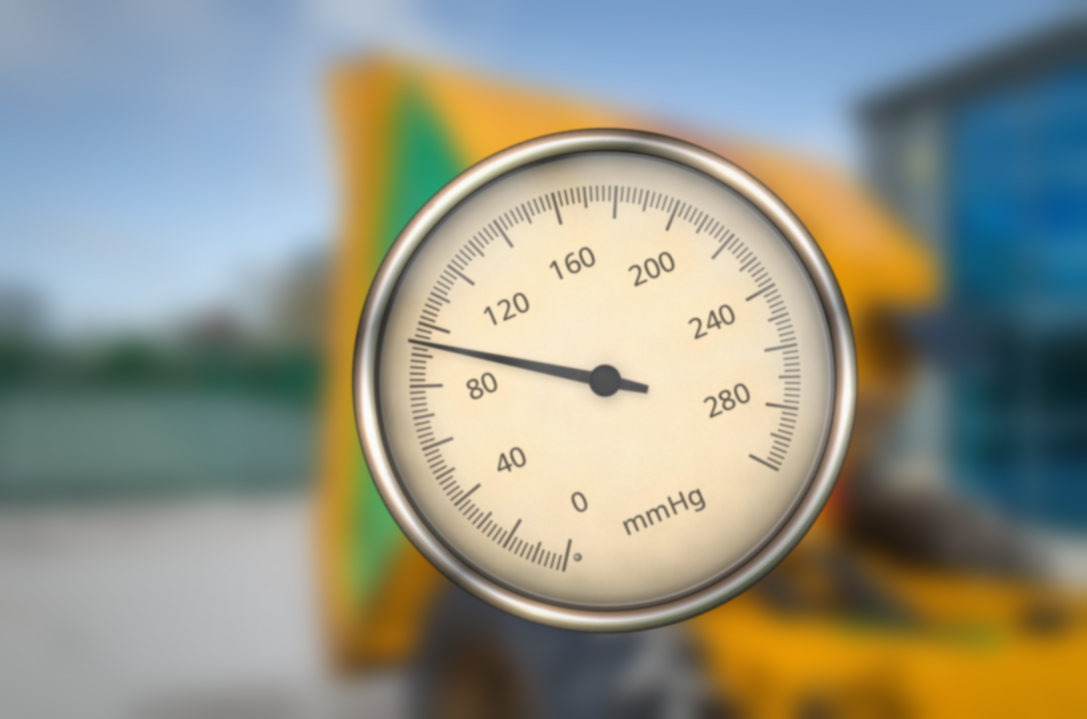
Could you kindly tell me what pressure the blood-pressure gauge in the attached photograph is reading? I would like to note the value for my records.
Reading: 94 mmHg
